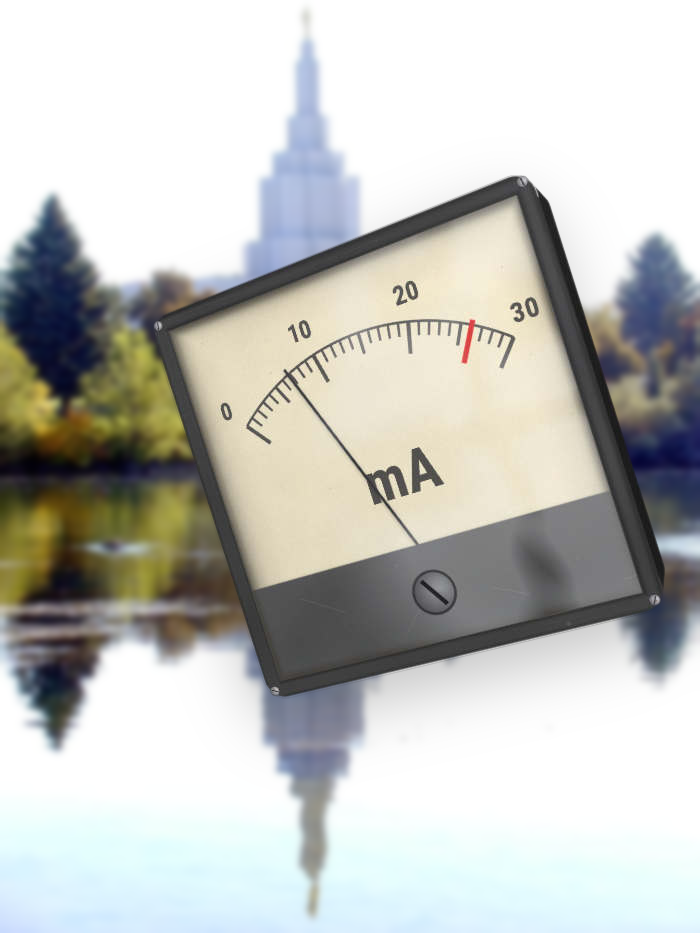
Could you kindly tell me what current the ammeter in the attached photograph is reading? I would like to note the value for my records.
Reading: 7 mA
